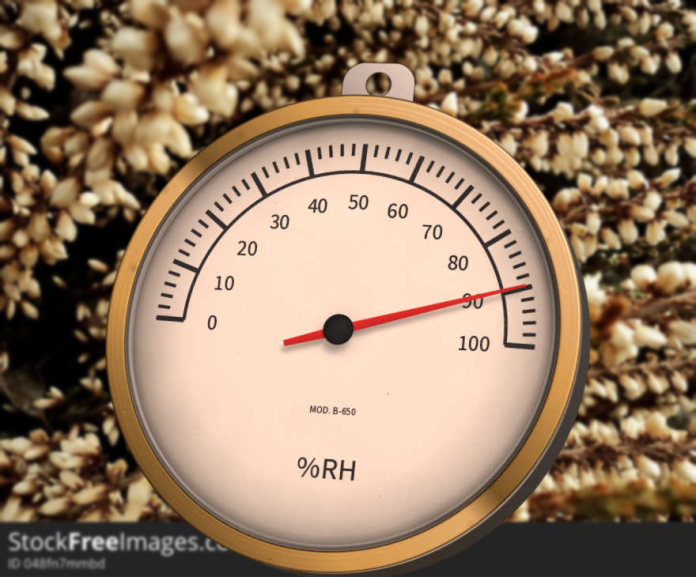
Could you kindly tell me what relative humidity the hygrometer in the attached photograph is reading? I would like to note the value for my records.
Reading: 90 %
